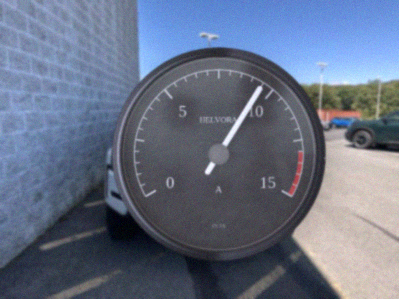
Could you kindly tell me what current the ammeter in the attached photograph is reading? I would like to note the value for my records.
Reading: 9.5 A
